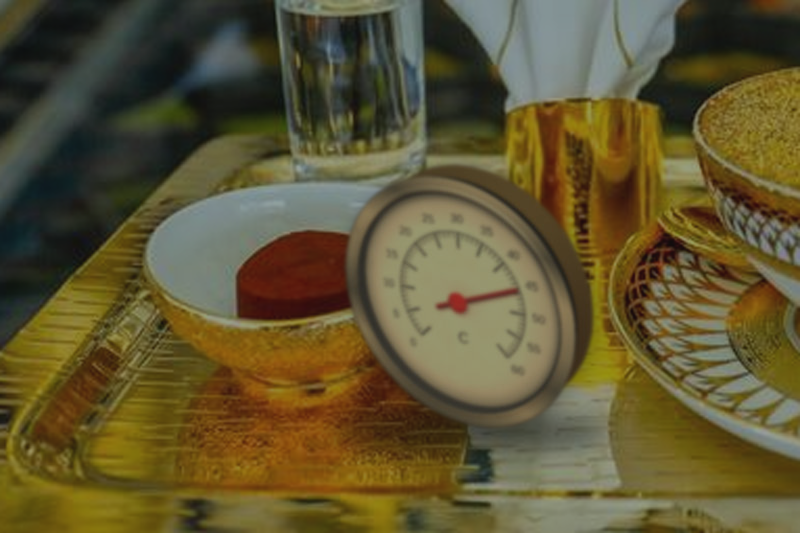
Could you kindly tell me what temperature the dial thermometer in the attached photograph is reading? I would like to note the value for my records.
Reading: 45 °C
